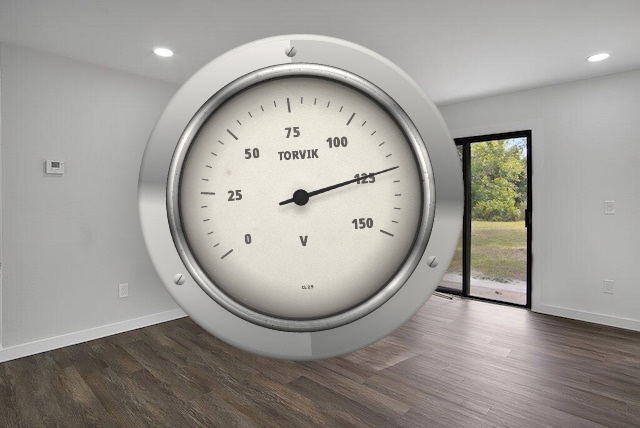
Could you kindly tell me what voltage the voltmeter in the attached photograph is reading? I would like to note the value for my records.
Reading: 125 V
